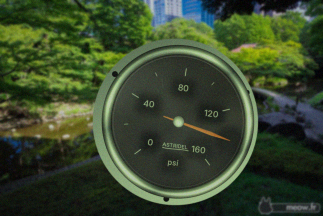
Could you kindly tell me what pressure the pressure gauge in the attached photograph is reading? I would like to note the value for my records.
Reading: 140 psi
